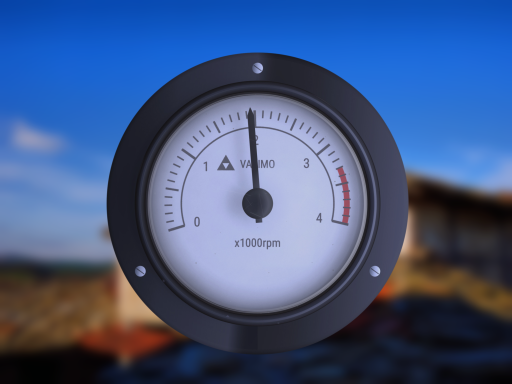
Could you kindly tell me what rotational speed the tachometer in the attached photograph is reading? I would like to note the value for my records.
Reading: 1950 rpm
